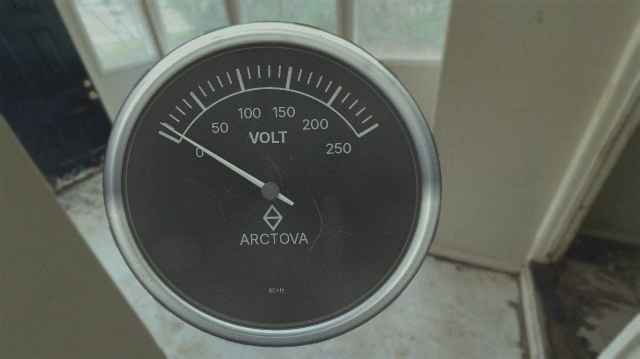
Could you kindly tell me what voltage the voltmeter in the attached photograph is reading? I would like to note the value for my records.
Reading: 10 V
